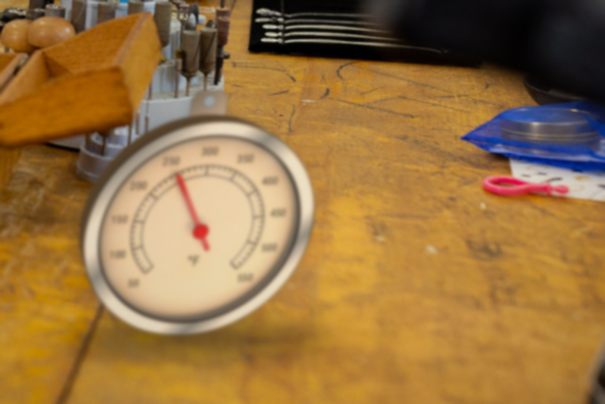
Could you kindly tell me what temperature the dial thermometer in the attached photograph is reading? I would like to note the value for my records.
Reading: 250 °F
